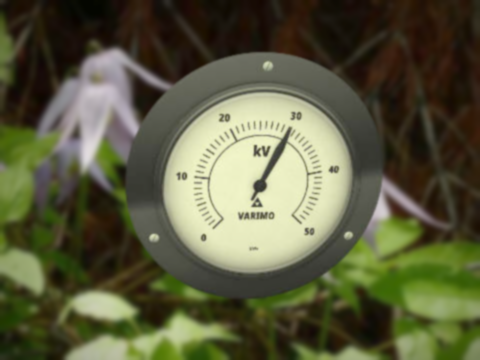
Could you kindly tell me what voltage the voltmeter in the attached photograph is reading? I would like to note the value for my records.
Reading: 30 kV
